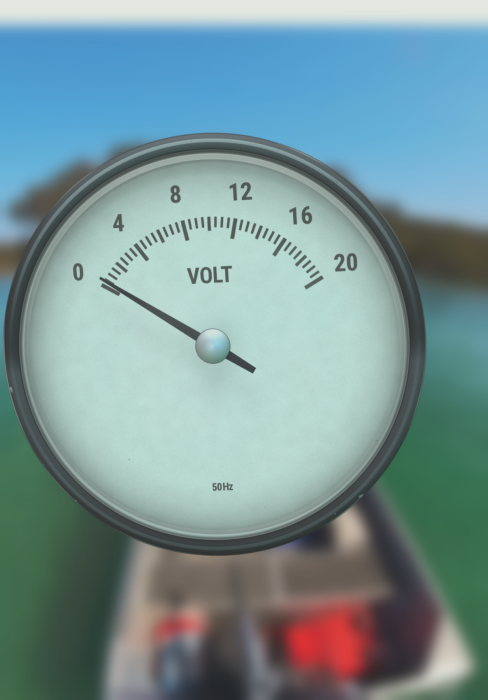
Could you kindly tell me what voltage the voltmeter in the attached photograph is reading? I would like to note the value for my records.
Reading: 0.5 V
